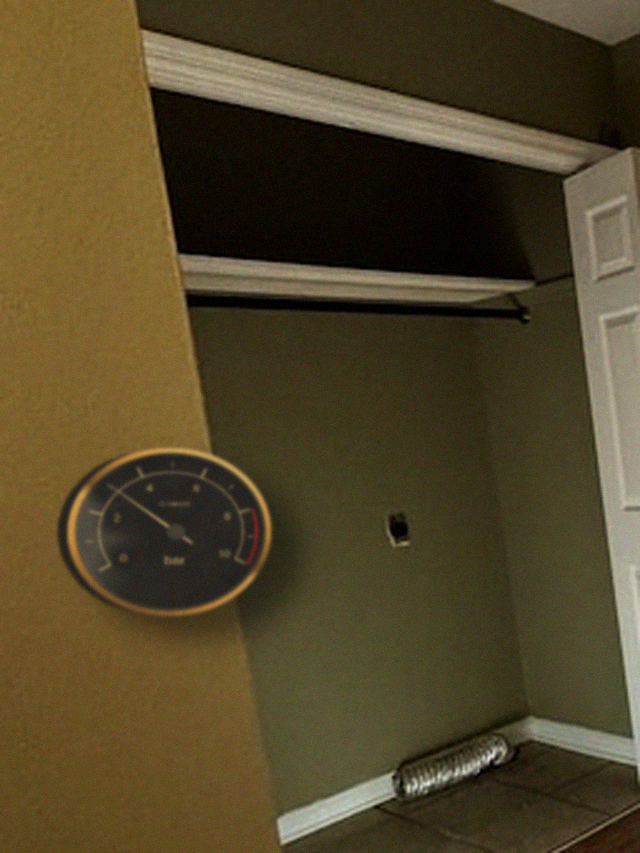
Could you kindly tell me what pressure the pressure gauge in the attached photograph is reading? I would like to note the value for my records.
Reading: 3 bar
